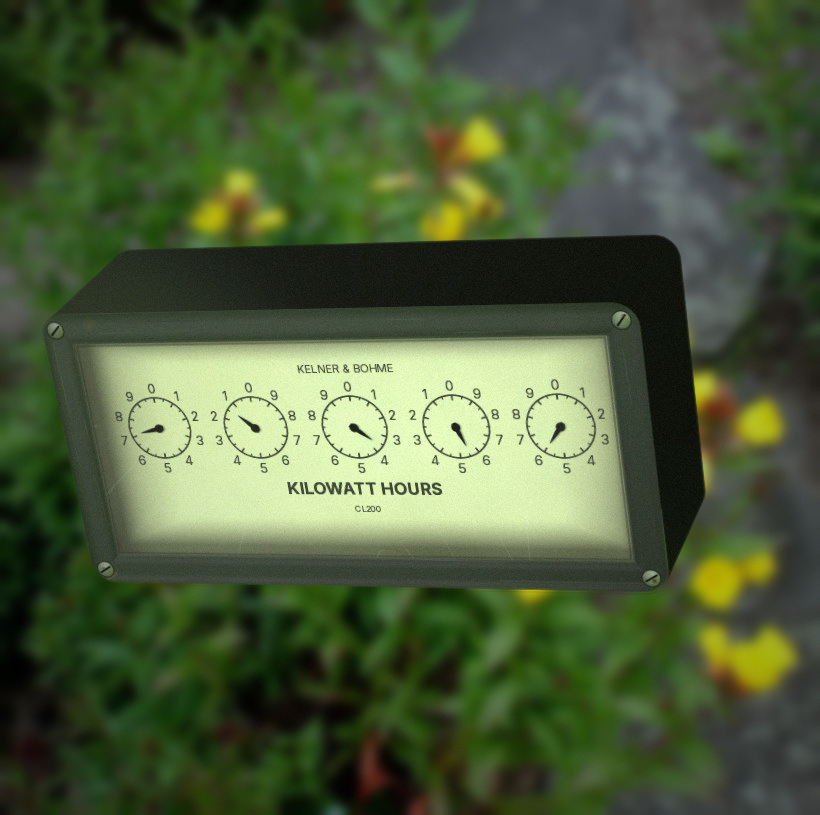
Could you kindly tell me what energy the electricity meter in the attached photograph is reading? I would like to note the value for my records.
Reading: 71356 kWh
